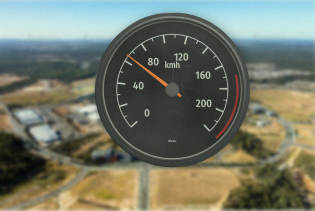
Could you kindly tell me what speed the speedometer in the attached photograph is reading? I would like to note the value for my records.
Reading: 65 km/h
